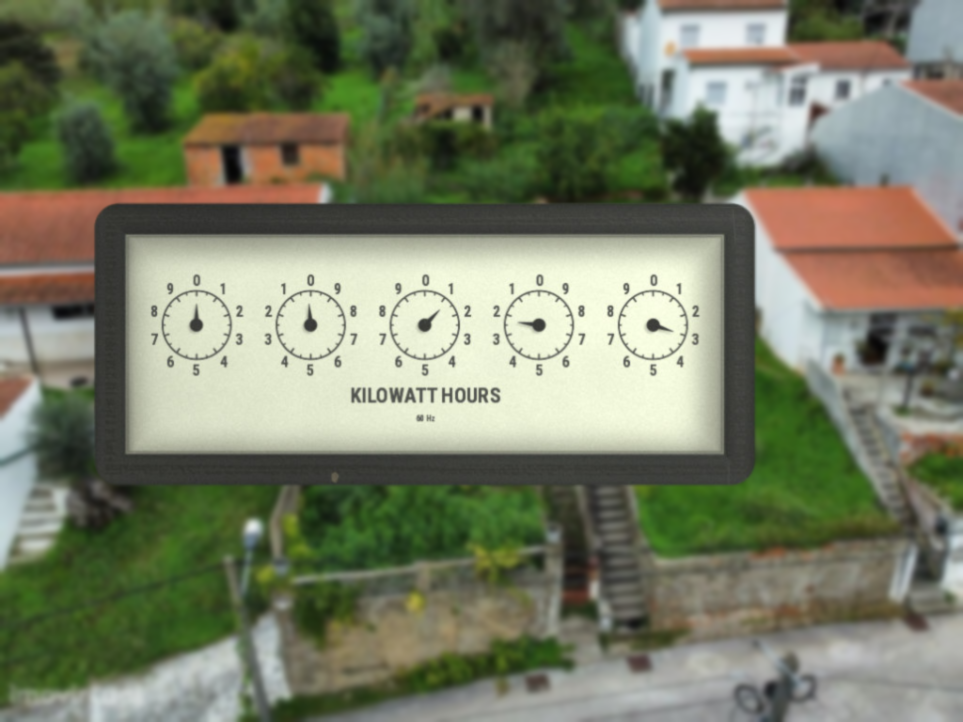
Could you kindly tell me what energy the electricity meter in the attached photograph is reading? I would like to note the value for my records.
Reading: 123 kWh
